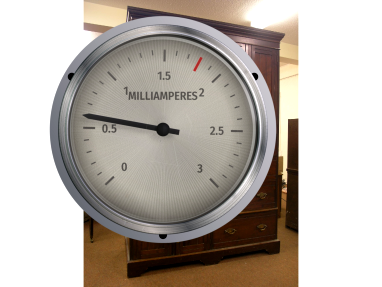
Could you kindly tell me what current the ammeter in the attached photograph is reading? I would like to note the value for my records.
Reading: 0.6 mA
